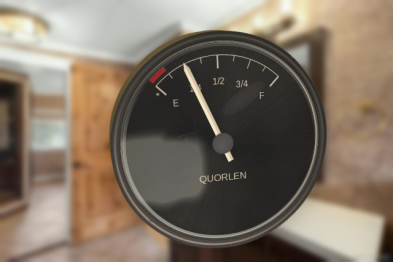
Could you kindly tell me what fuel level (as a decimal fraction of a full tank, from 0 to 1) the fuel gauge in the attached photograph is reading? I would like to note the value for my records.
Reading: 0.25
